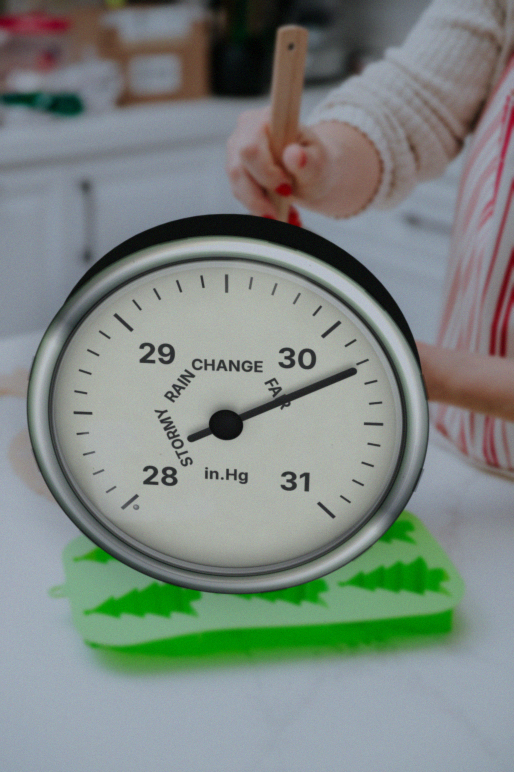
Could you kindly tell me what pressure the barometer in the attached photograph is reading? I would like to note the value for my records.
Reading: 30.2 inHg
